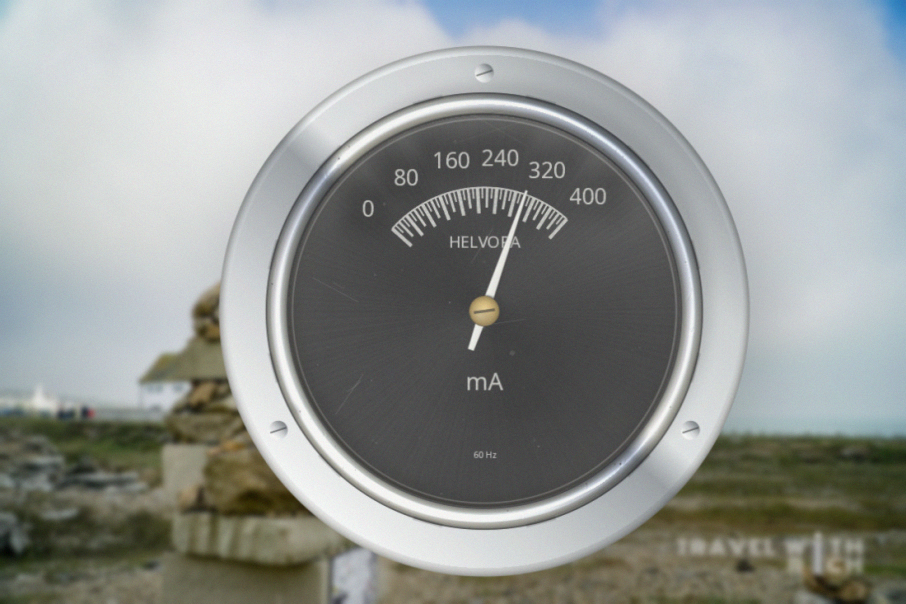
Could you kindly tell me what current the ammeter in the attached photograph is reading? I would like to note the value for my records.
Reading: 300 mA
